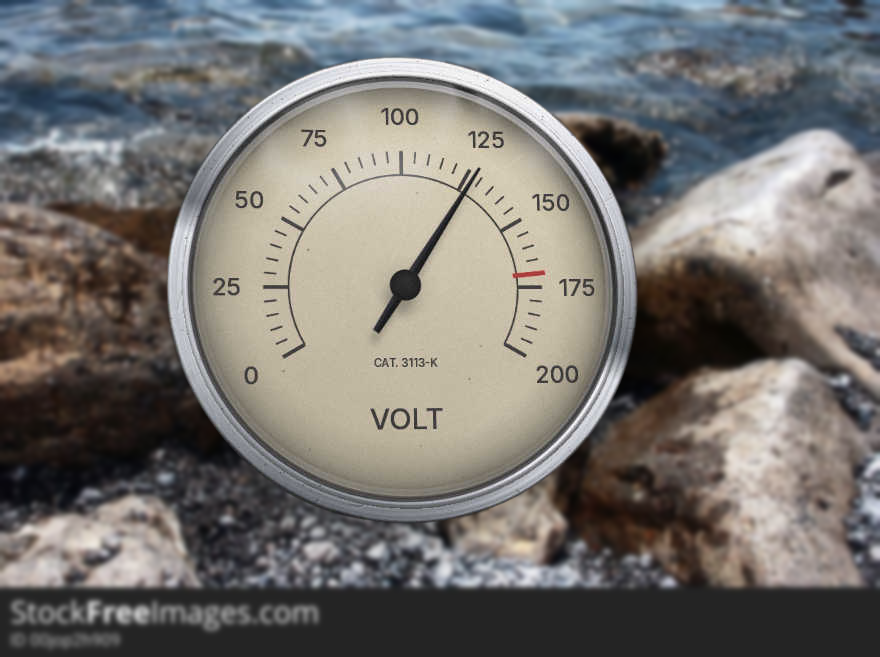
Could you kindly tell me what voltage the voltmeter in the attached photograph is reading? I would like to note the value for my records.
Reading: 127.5 V
